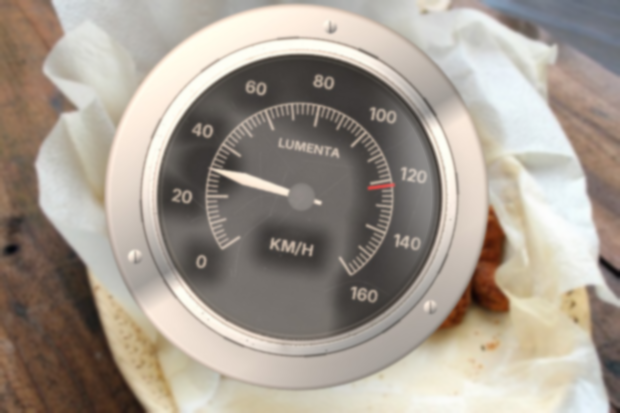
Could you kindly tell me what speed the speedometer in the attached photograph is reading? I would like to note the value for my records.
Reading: 30 km/h
